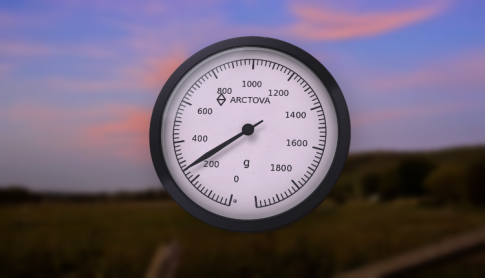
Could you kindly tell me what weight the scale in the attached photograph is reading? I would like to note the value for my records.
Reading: 260 g
